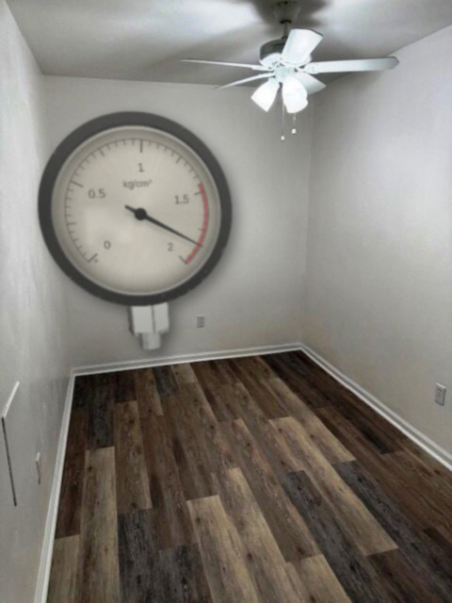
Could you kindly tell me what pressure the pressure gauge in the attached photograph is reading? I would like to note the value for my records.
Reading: 1.85 kg/cm²
